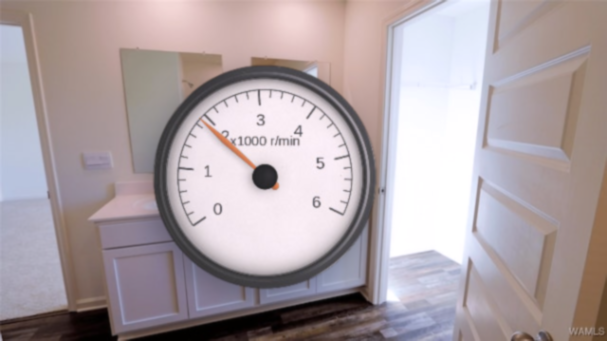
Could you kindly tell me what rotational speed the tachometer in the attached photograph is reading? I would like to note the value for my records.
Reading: 1900 rpm
